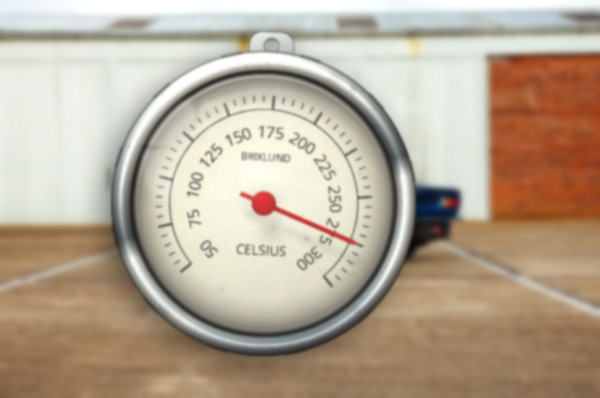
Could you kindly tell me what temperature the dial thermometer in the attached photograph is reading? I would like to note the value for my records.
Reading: 275 °C
